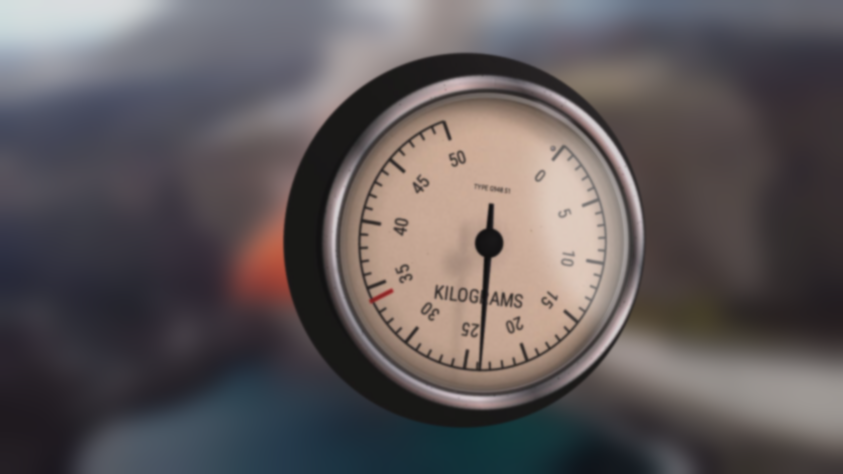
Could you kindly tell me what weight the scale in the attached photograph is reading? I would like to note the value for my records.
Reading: 24 kg
